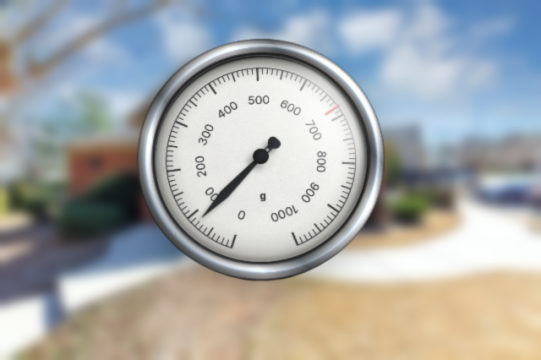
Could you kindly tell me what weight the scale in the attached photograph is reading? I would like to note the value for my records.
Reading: 80 g
